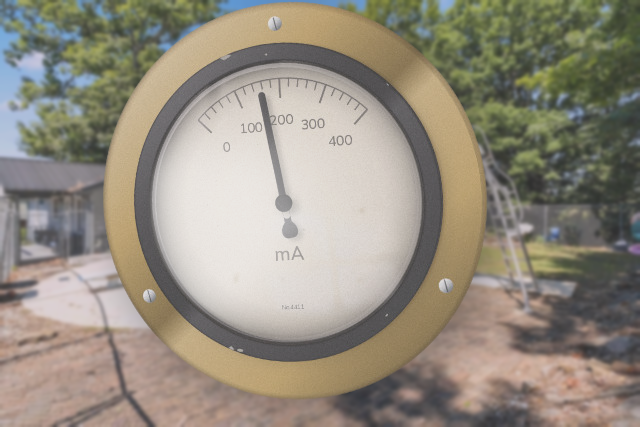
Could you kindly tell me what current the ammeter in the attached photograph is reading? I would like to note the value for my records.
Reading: 160 mA
